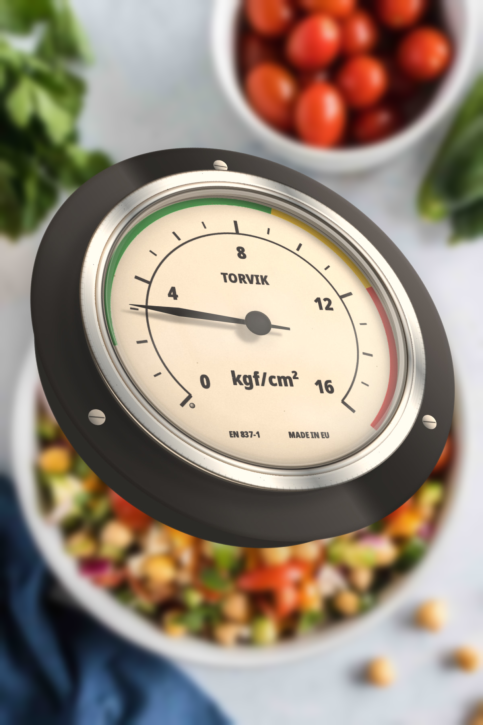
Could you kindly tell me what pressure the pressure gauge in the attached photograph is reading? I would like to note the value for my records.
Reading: 3 kg/cm²
